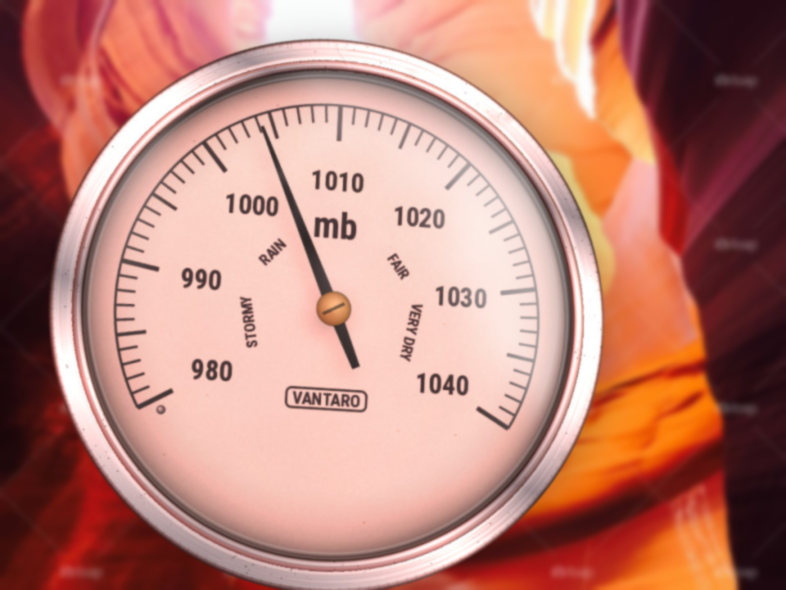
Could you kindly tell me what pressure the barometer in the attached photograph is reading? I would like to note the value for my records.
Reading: 1004 mbar
